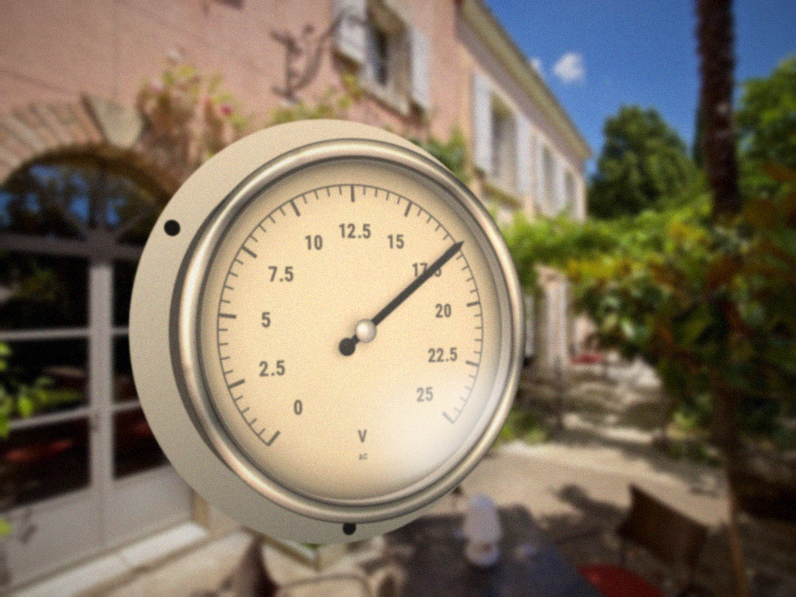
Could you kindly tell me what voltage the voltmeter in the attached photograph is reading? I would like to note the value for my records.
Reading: 17.5 V
